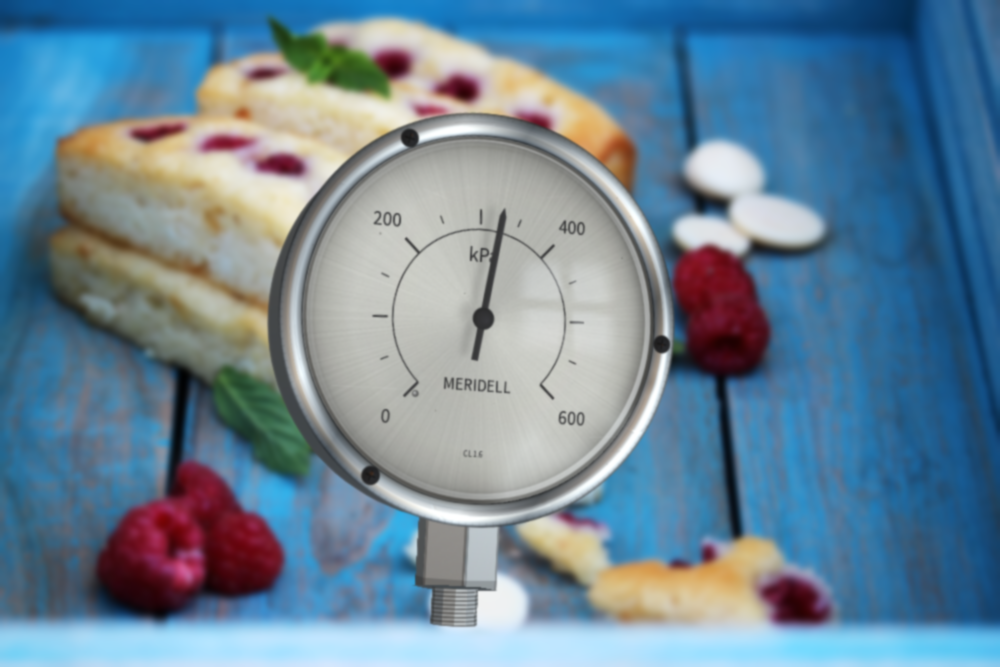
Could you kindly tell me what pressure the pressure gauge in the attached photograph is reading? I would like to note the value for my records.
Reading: 325 kPa
